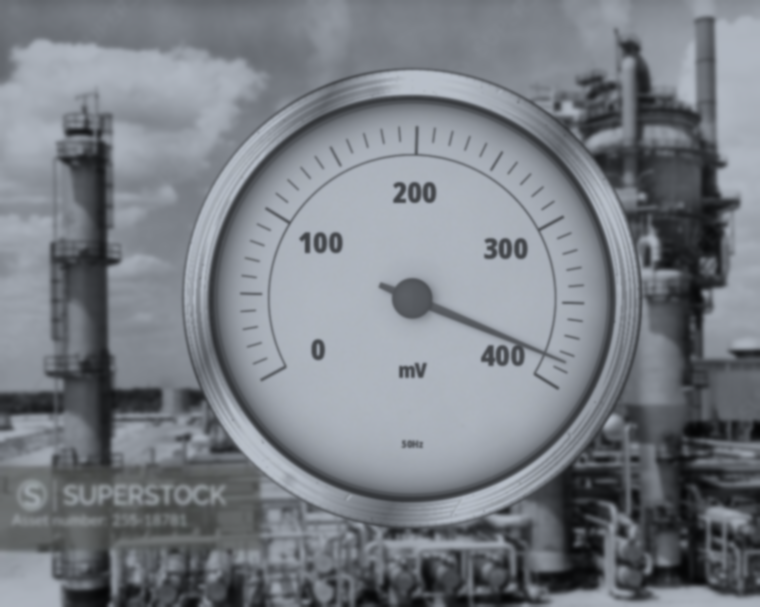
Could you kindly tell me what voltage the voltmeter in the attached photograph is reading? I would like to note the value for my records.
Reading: 385 mV
